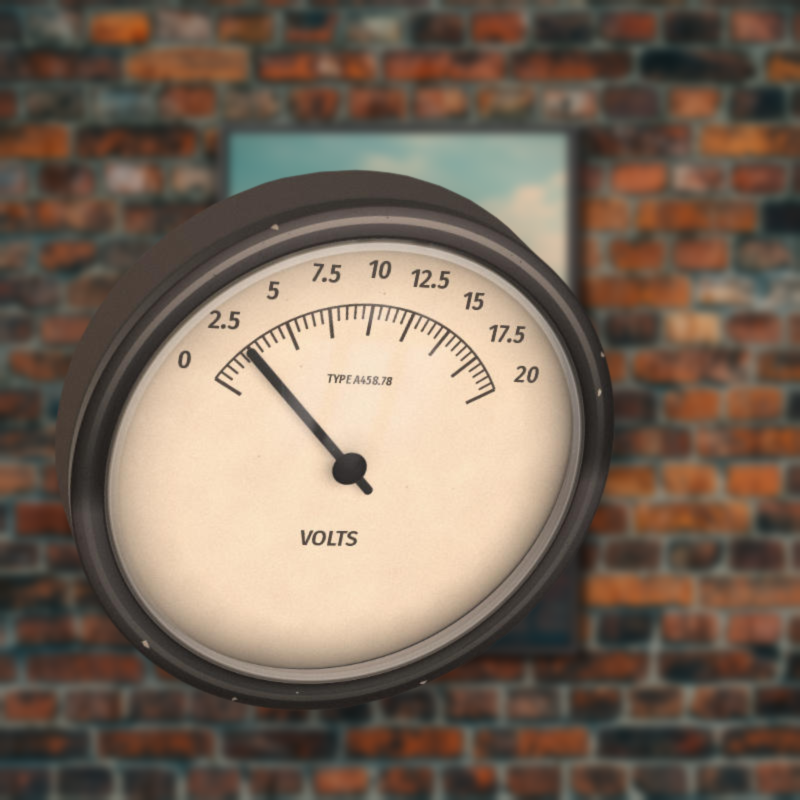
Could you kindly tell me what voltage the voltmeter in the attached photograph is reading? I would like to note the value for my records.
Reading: 2.5 V
